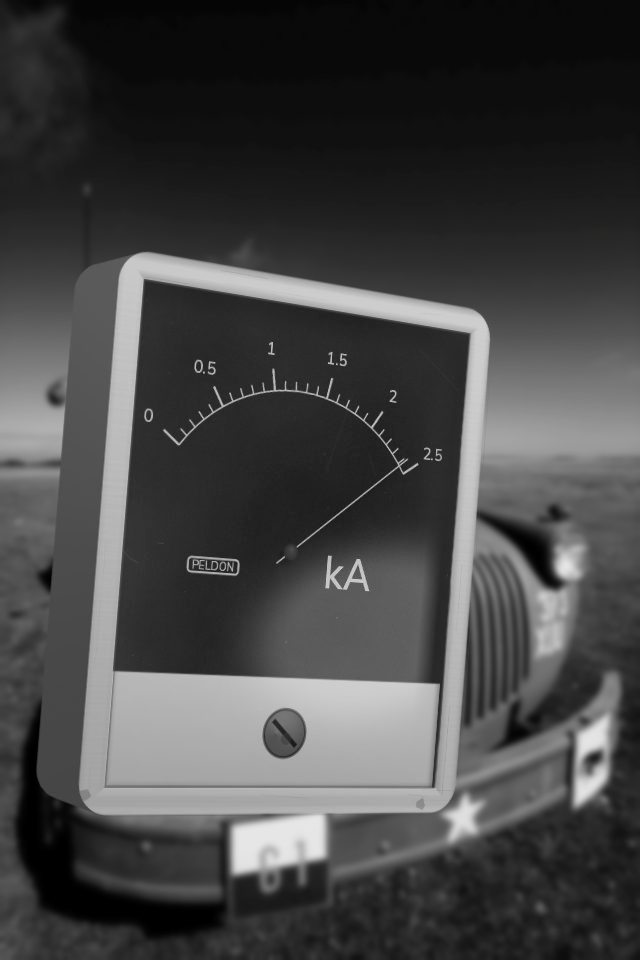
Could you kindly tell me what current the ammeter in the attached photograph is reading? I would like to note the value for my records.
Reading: 2.4 kA
